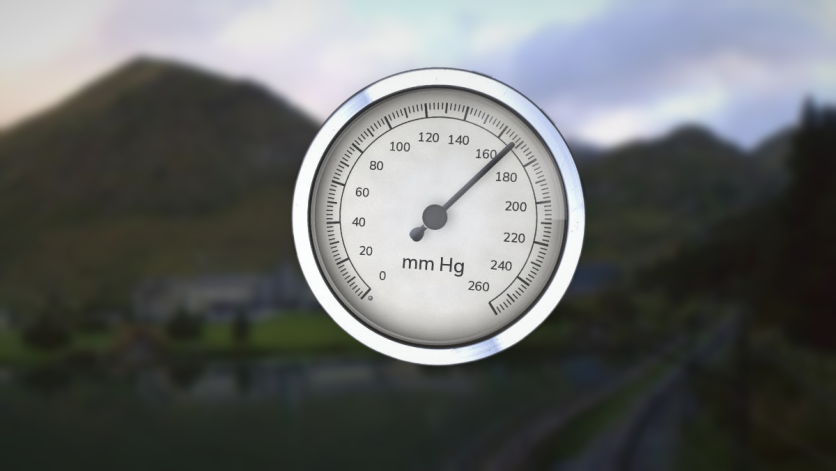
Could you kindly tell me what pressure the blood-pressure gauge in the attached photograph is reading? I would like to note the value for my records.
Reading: 168 mmHg
